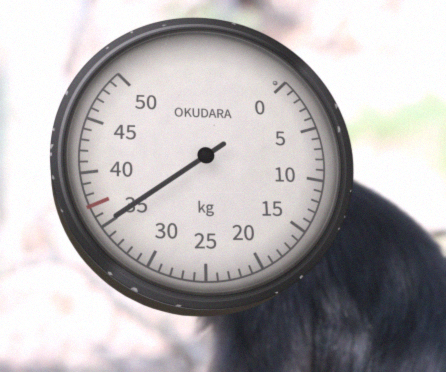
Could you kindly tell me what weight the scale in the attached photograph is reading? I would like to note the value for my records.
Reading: 35 kg
